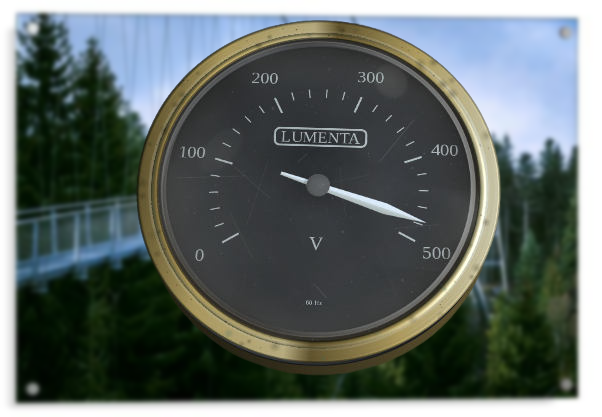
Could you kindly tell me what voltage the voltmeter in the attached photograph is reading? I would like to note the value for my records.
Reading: 480 V
